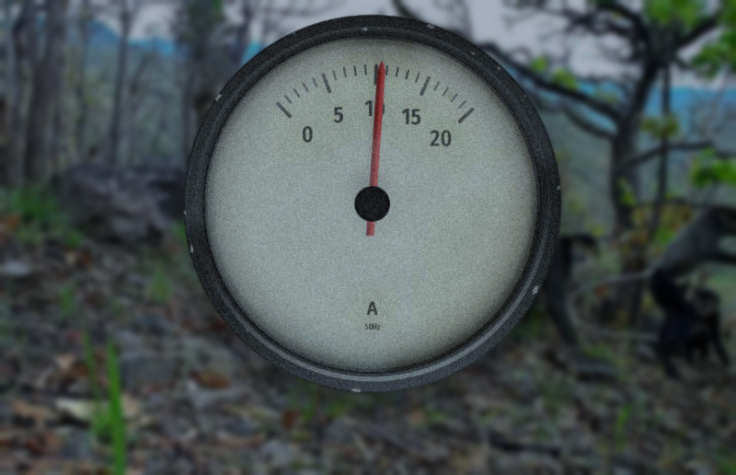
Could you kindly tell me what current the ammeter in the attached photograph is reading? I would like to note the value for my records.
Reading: 10.5 A
